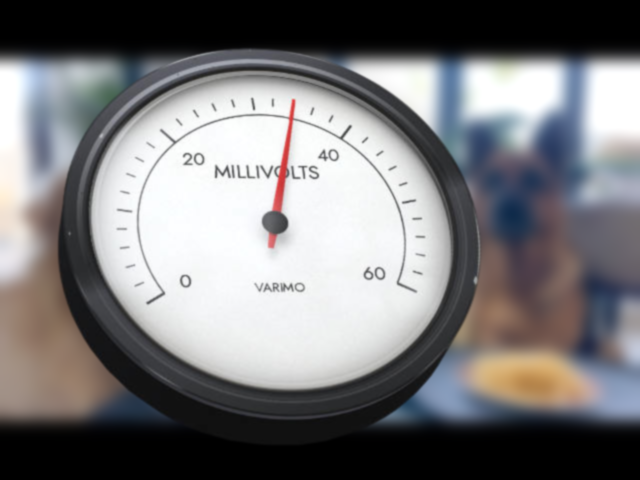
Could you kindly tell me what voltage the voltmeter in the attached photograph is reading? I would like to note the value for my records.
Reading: 34 mV
